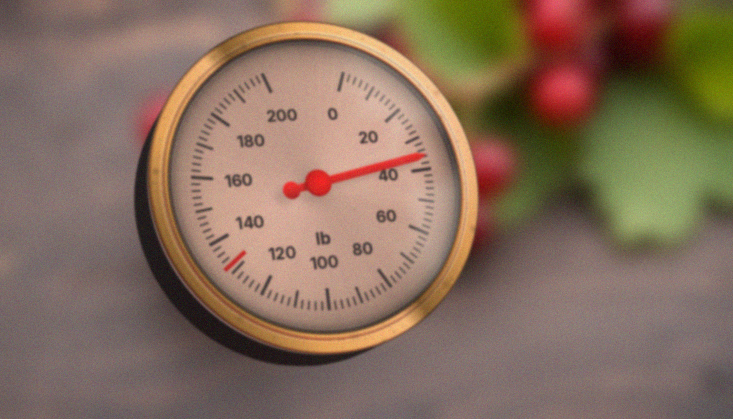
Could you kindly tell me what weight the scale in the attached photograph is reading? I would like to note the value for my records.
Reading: 36 lb
